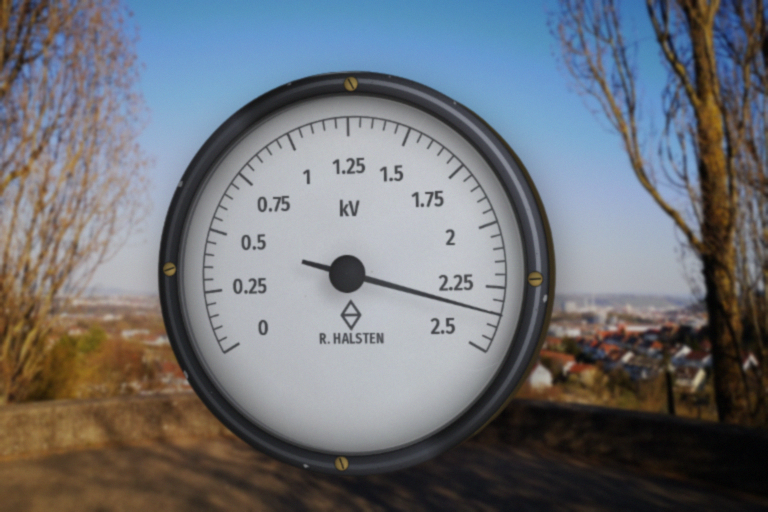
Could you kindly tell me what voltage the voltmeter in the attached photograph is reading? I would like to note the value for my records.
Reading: 2.35 kV
